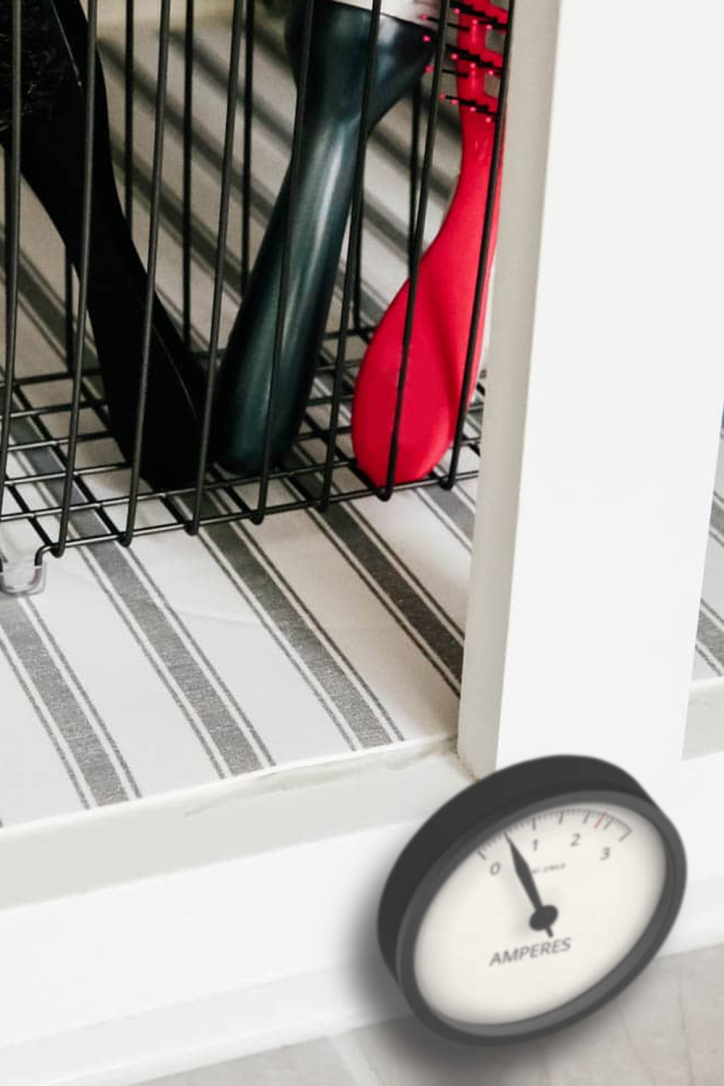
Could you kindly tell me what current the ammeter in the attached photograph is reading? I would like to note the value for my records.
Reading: 0.5 A
